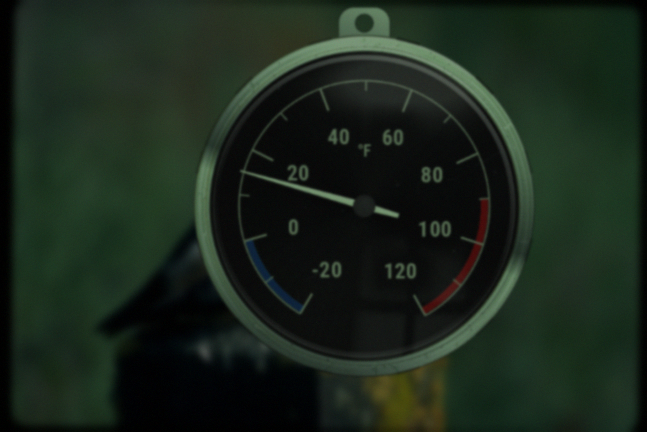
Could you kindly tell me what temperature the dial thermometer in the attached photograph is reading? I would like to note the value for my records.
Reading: 15 °F
